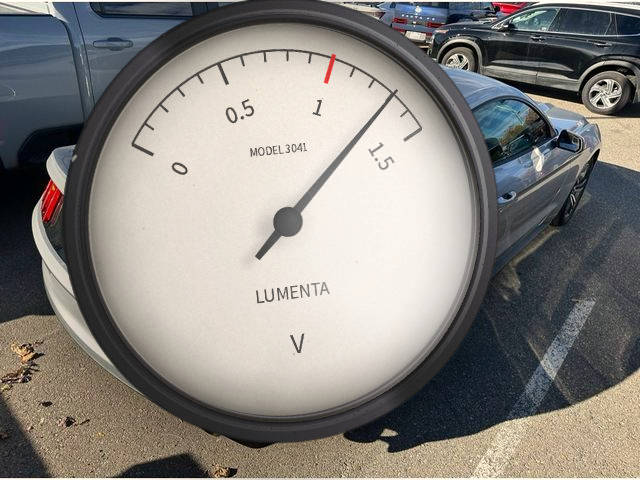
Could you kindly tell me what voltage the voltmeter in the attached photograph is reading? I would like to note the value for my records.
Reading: 1.3 V
